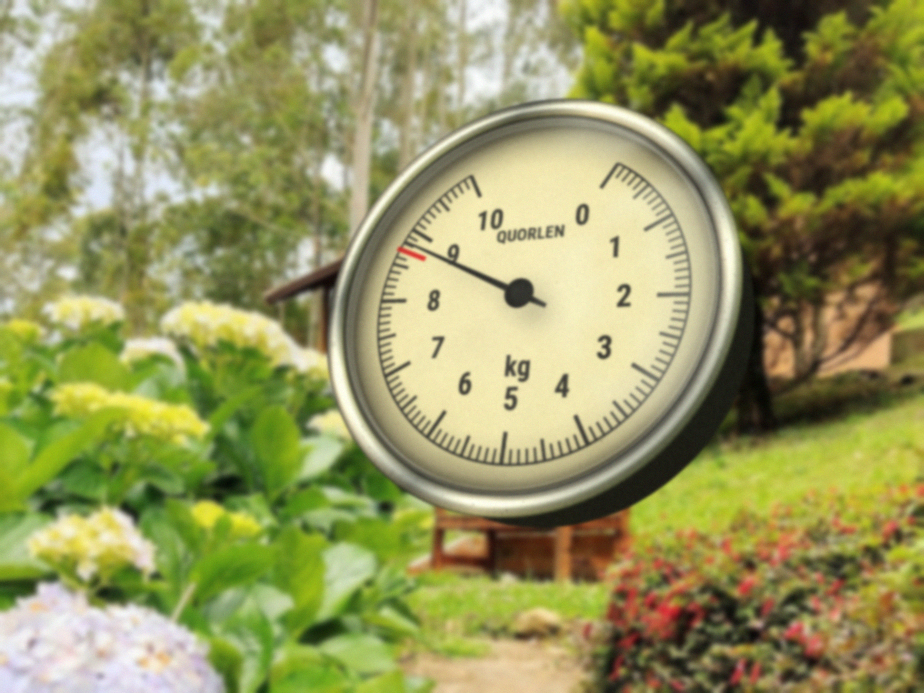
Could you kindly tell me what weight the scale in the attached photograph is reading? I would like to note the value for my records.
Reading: 8.8 kg
